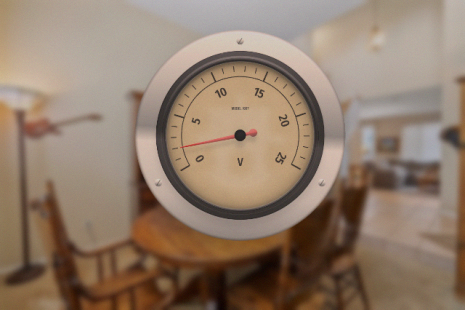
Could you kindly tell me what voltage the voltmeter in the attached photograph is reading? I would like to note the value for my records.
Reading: 2 V
